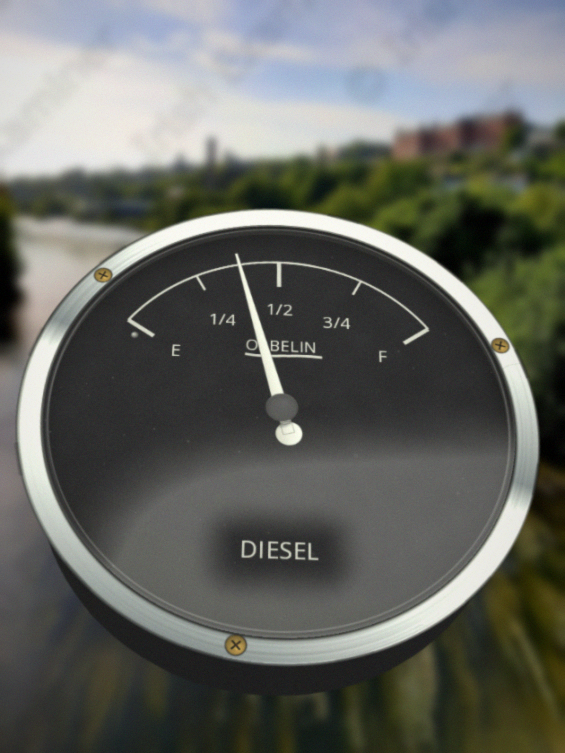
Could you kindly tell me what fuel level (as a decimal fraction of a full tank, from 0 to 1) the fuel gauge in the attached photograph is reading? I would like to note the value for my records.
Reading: 0.375
